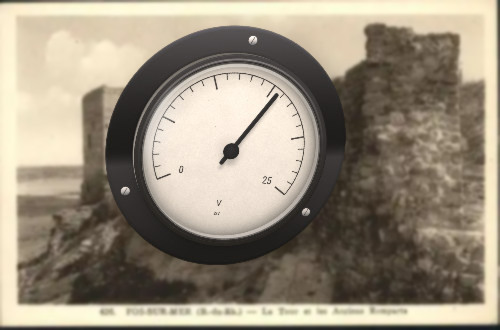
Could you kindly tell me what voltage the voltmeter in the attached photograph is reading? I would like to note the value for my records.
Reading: 15.5 V
